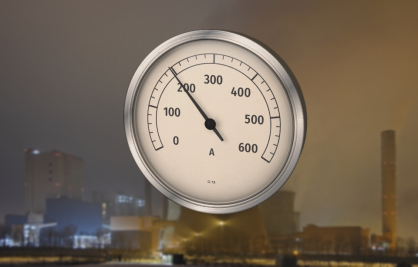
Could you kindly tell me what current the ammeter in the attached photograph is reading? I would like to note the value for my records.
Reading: 200 A
